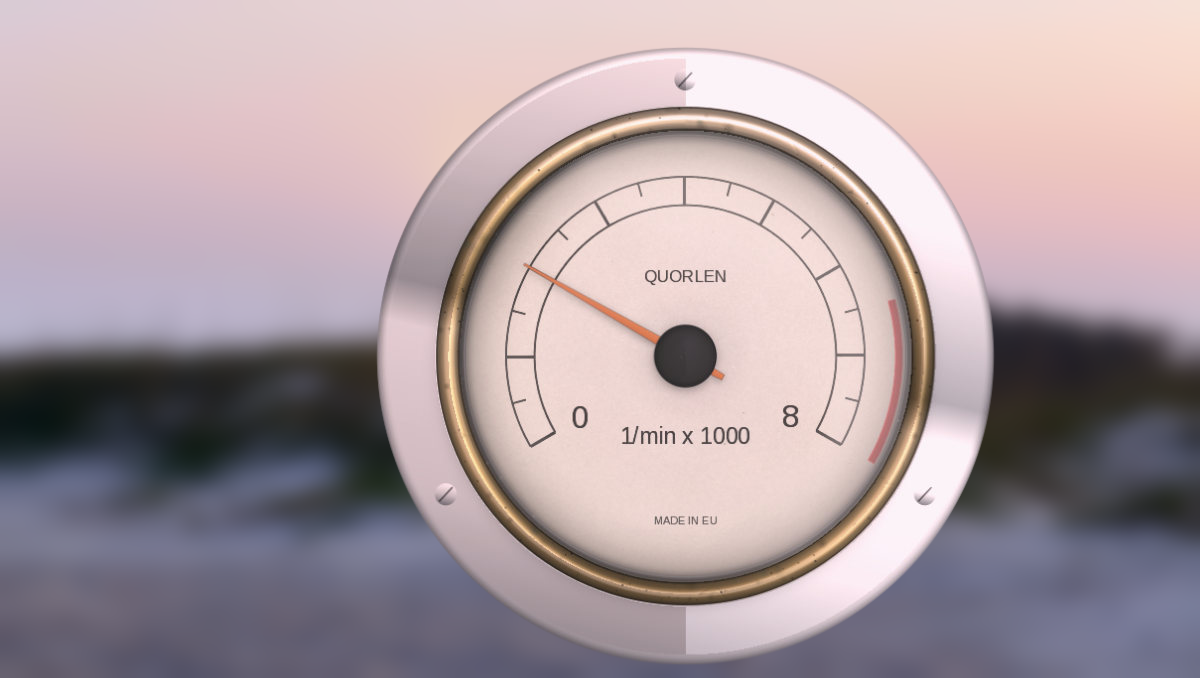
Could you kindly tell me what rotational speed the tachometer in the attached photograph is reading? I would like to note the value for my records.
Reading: 2000 rpm
